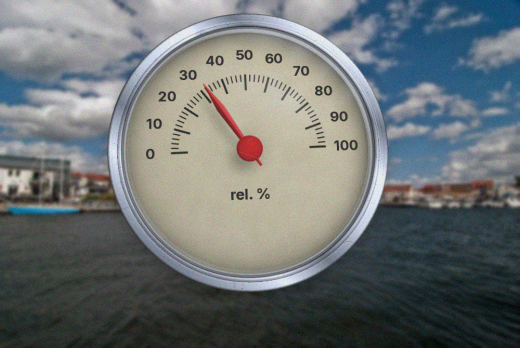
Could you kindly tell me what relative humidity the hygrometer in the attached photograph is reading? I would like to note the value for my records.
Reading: 32 %
